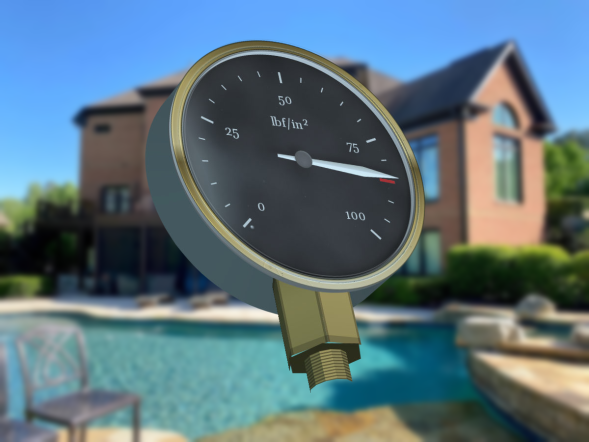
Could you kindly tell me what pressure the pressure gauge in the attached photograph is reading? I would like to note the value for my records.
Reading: 85 psi
